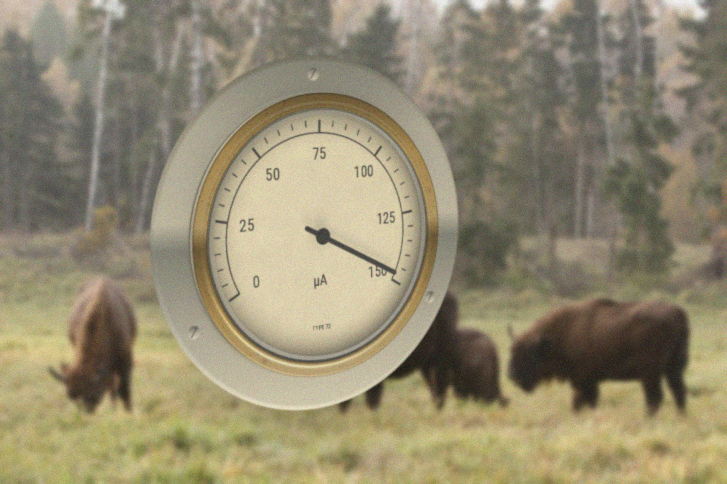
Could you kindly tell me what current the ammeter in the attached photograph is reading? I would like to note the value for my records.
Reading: 147.5 µA
